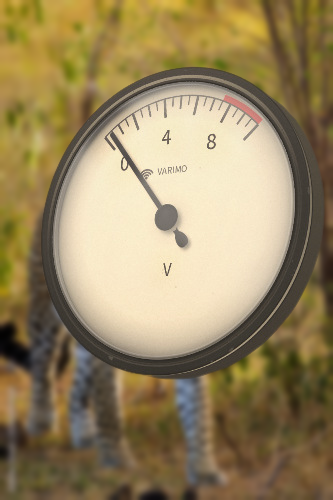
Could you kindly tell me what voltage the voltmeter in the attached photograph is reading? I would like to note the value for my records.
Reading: 0.5 V
